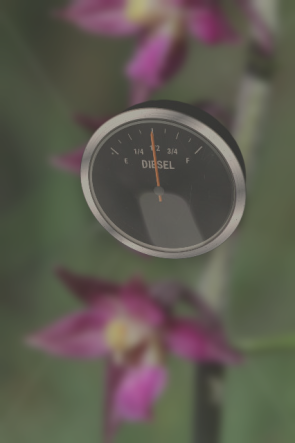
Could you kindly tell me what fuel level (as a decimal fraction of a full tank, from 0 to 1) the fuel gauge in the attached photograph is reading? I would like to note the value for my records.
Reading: 0.5
